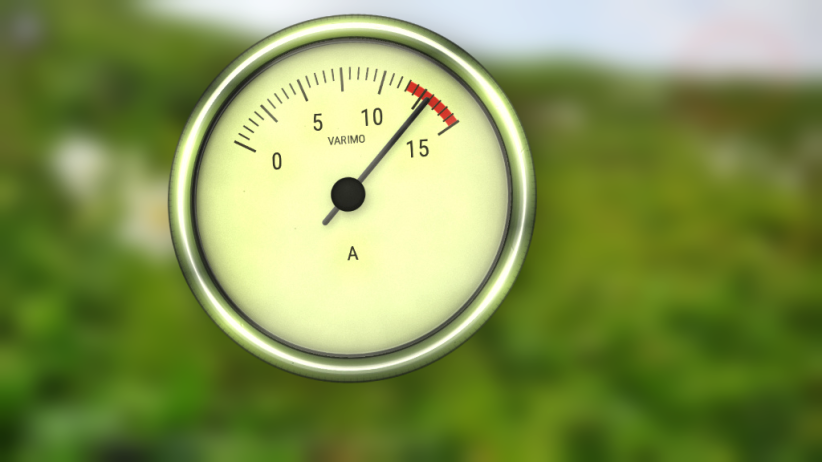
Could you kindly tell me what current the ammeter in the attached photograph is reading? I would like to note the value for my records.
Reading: 13 A
